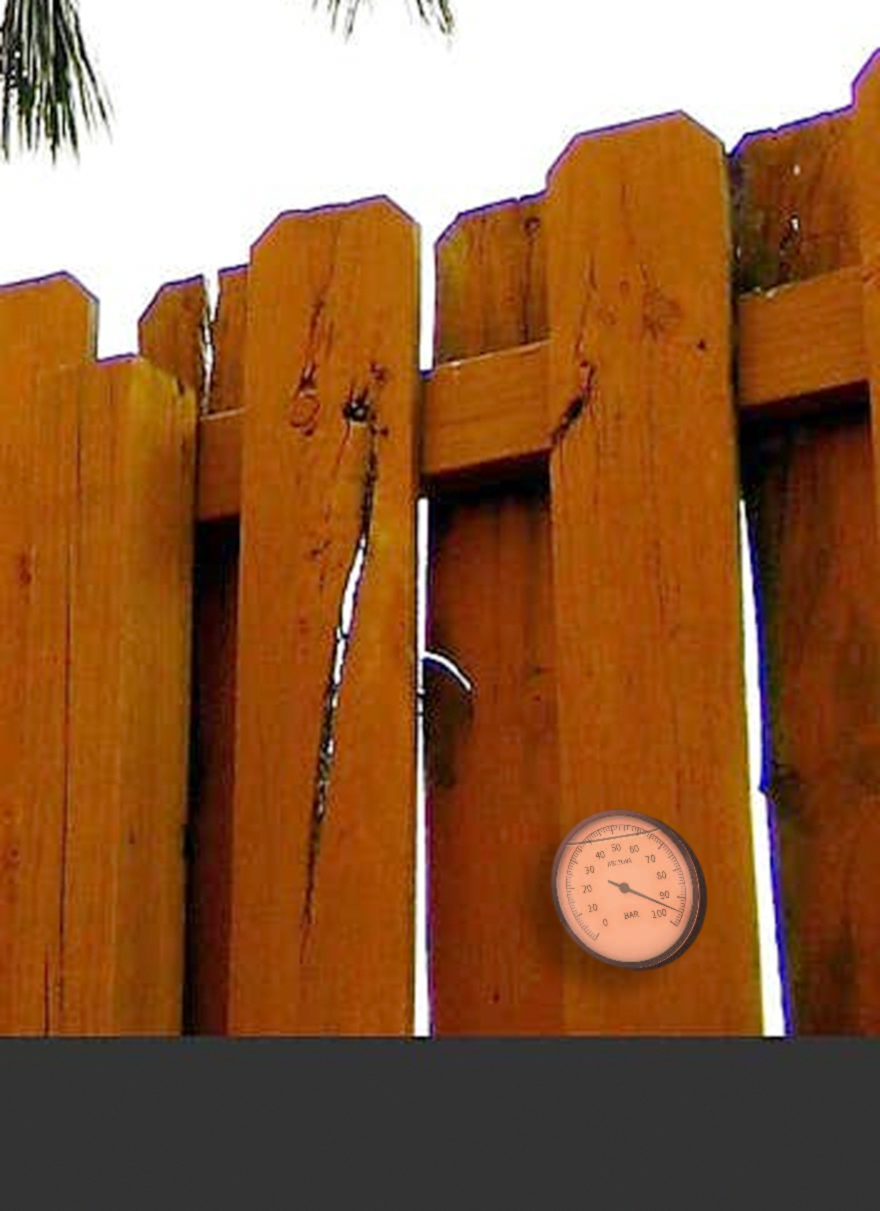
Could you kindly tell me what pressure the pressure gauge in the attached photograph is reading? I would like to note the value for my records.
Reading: 95 bar
